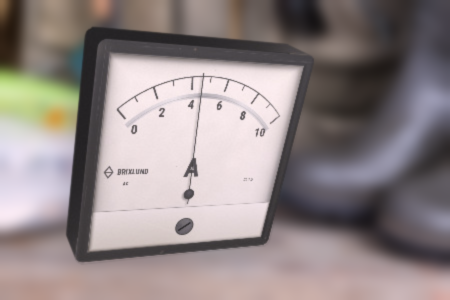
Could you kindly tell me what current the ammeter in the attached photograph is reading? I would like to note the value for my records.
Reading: 4.5 A
